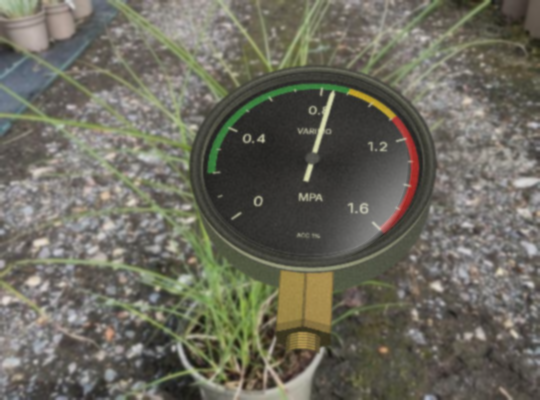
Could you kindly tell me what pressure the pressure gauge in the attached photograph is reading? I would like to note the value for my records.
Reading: 0.85 MPa
